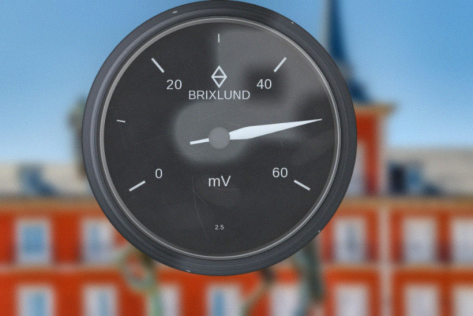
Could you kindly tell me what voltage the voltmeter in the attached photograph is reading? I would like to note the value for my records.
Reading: 50 mV
